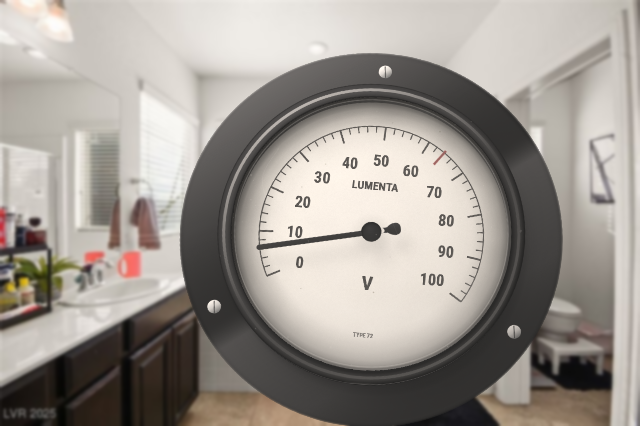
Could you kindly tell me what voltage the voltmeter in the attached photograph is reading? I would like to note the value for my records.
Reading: 6 V
